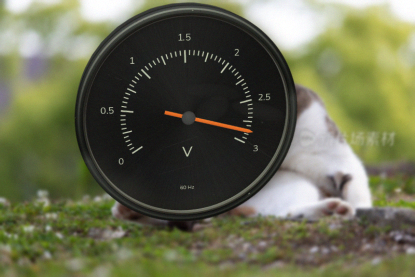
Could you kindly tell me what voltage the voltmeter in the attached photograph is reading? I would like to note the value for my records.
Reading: 2.85 V
